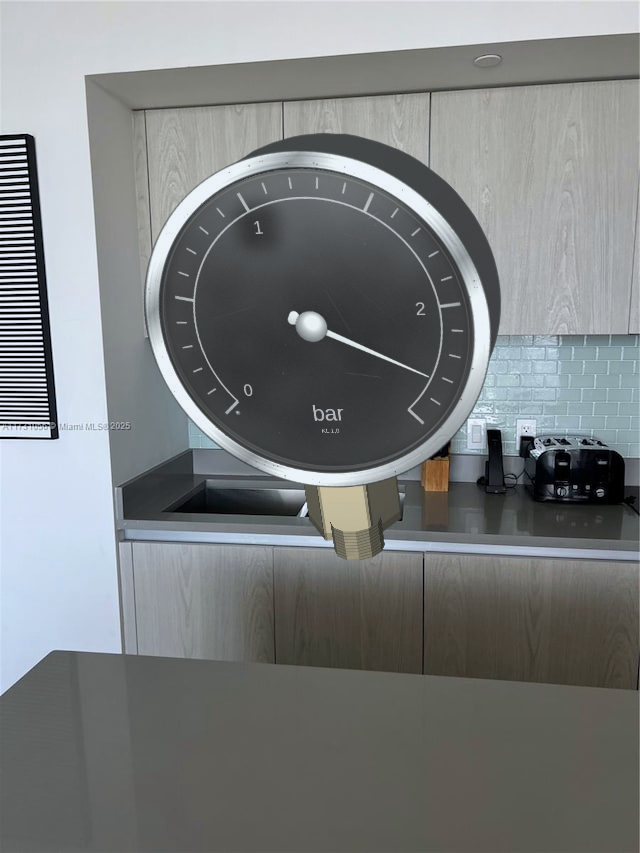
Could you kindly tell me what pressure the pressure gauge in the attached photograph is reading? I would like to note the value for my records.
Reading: 2.3 bar
